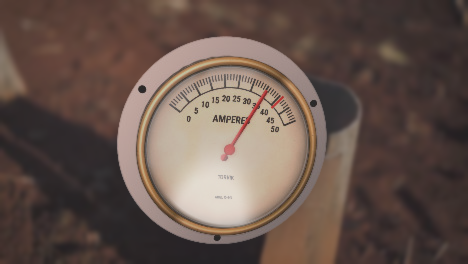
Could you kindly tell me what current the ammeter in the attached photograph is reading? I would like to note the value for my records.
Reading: 35 A
